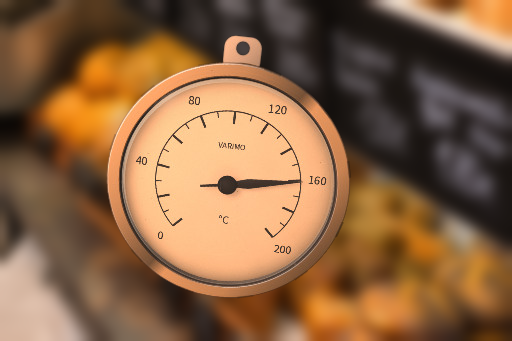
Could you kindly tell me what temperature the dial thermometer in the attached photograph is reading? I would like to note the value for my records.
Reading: 160 °C
